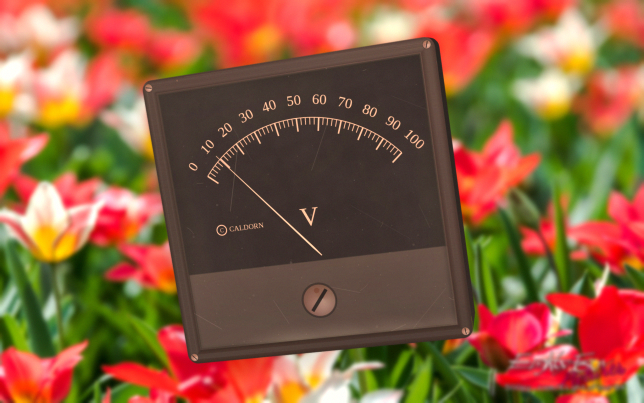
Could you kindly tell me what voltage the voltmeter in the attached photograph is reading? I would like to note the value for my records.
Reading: 10 V
